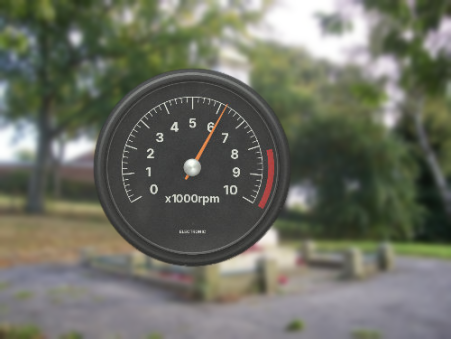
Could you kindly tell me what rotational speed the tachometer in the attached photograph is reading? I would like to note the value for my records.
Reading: 6200 rpm
